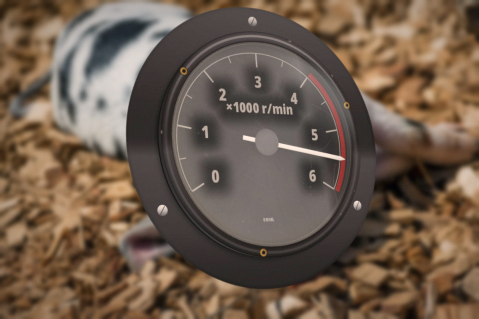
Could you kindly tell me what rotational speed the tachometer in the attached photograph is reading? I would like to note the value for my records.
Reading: 5500 rpm
